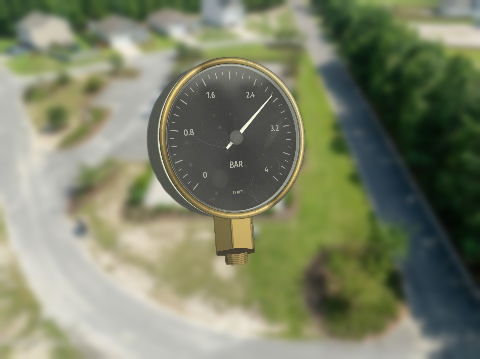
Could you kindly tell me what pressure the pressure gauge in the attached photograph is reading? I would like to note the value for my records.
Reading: 2.7 bar
